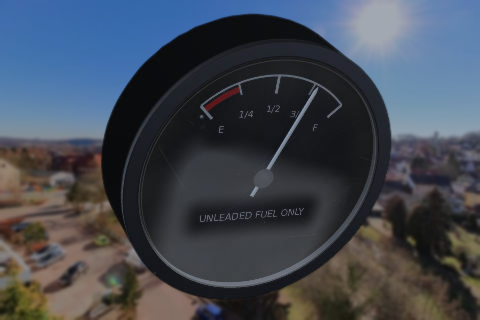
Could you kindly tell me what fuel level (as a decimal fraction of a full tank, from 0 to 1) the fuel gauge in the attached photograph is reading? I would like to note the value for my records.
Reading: 0.75
